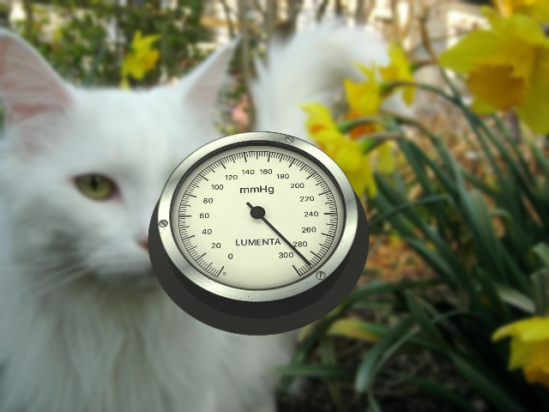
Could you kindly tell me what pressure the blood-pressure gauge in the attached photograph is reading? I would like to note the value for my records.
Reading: 290 mmHg
